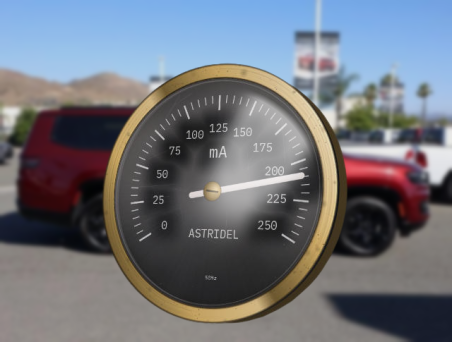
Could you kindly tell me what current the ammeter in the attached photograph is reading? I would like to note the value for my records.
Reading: 210 mA
